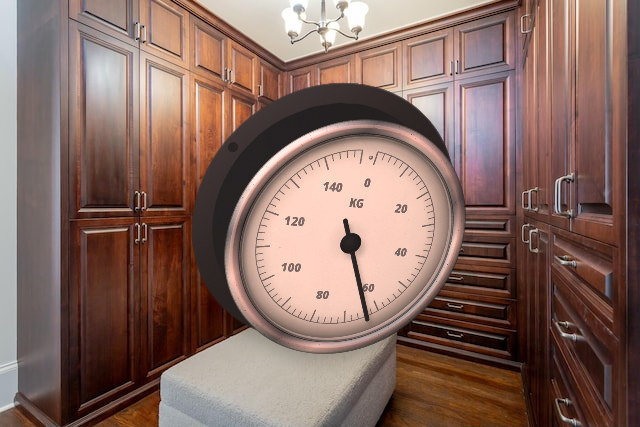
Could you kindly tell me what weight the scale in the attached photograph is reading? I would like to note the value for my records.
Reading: 64 kg
